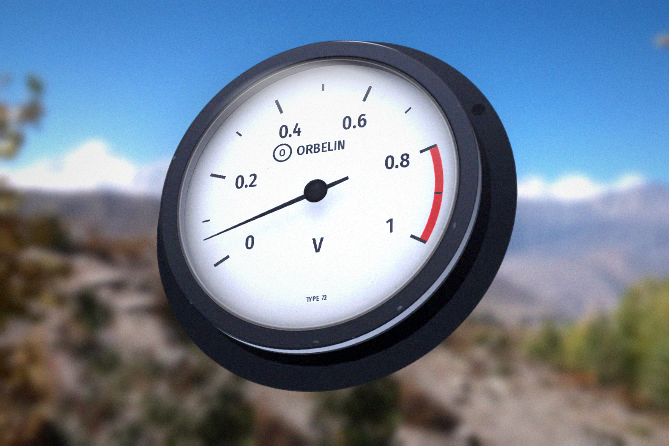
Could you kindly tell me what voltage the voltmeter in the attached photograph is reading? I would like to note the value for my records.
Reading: 0.05 V
